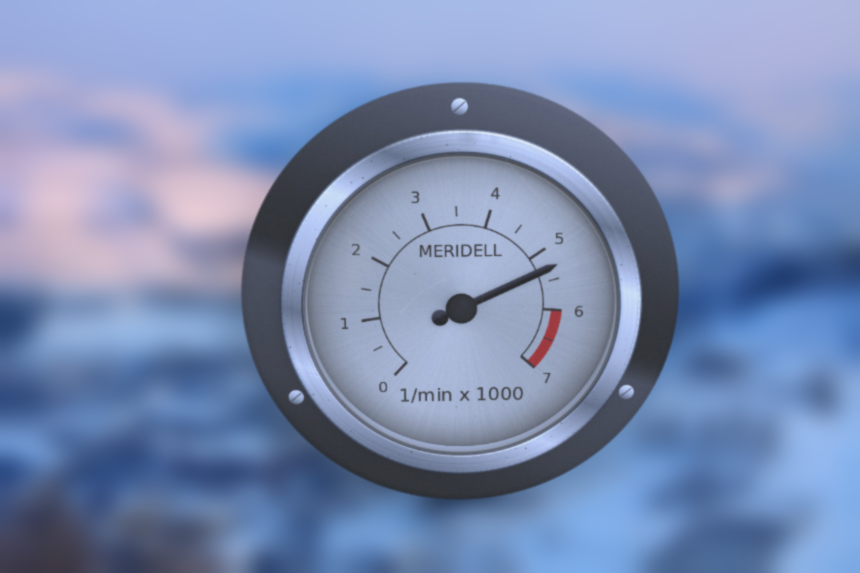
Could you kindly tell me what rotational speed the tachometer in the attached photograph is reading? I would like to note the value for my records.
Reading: 5250 rpm
